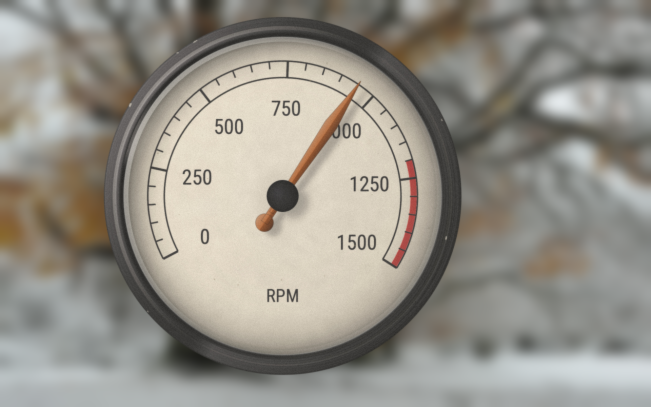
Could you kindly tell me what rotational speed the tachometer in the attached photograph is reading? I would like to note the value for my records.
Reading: 950 rpm
